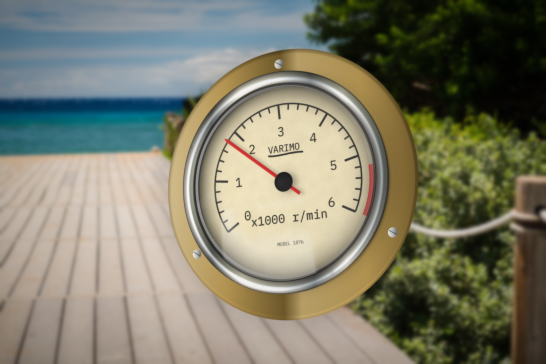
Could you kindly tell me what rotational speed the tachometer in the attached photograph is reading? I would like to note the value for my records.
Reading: 1800 rpm
